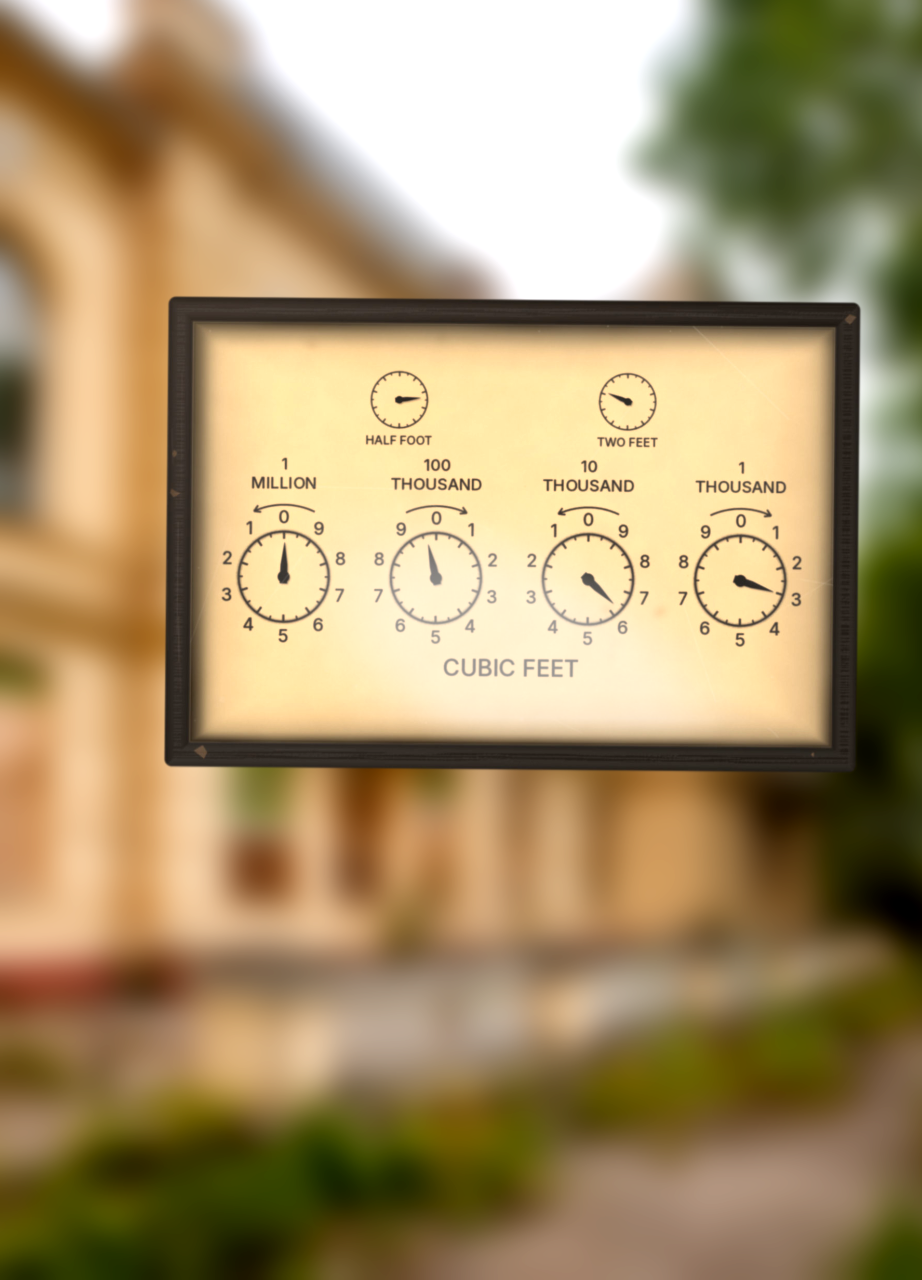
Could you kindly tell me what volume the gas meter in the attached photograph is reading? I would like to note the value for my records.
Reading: 996300 ft³
